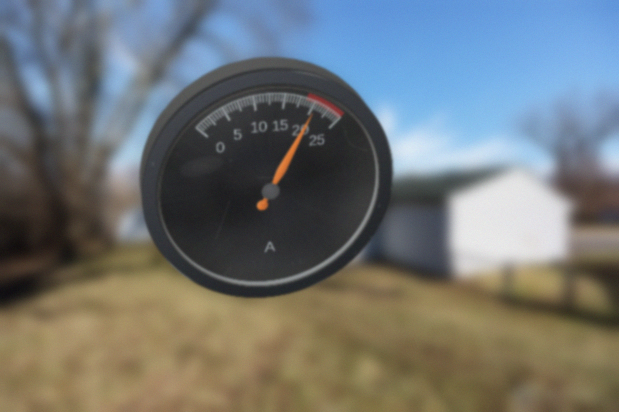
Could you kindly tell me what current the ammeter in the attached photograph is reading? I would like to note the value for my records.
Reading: 20 A
